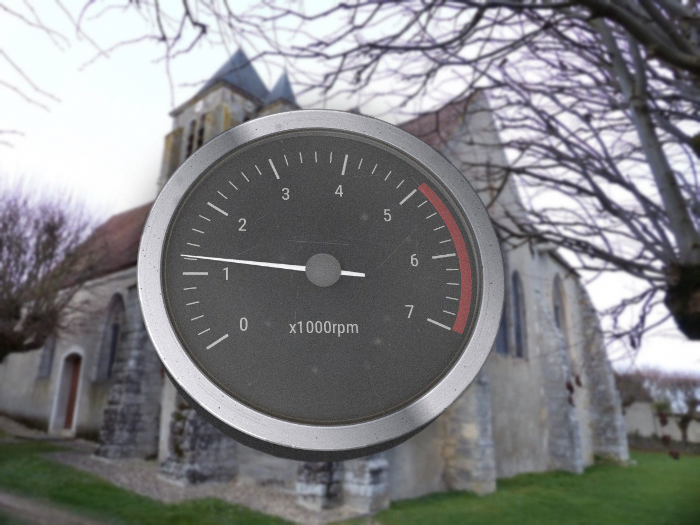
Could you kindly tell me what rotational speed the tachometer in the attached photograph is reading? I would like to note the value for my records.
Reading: 1200 rpm
